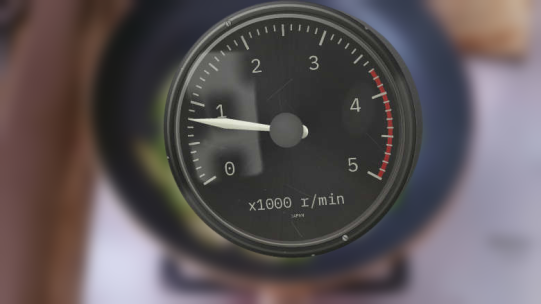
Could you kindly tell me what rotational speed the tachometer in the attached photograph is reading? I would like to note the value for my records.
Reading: 800 rpm
